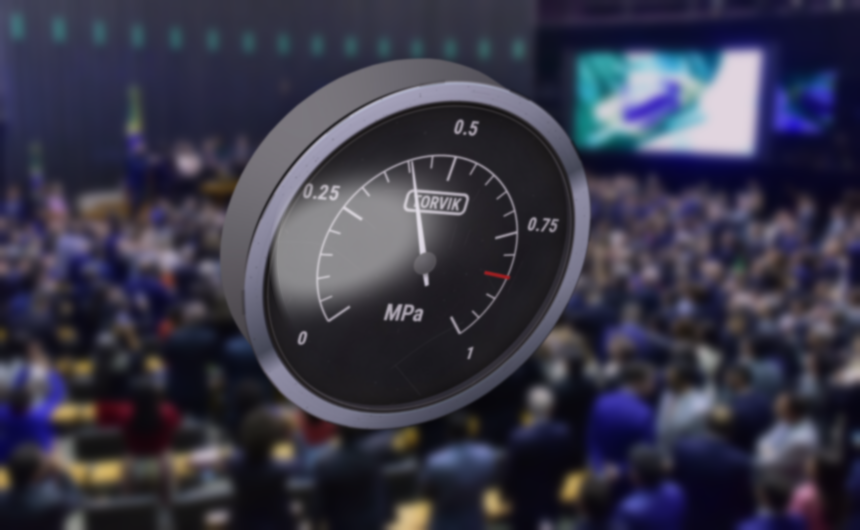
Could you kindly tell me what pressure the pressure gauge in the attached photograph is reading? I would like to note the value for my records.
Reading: 0.4 MPa
